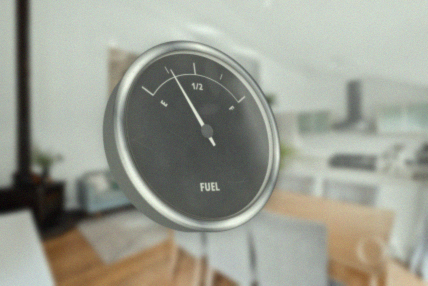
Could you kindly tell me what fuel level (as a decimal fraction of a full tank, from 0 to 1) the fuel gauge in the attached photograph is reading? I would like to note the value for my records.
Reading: 0.25
